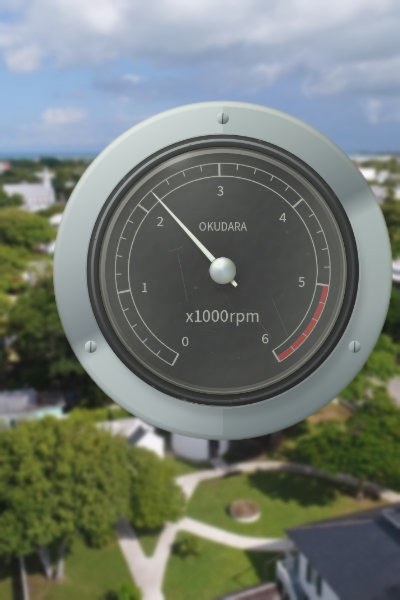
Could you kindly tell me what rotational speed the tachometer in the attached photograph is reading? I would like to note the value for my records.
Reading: 2200 rpm
